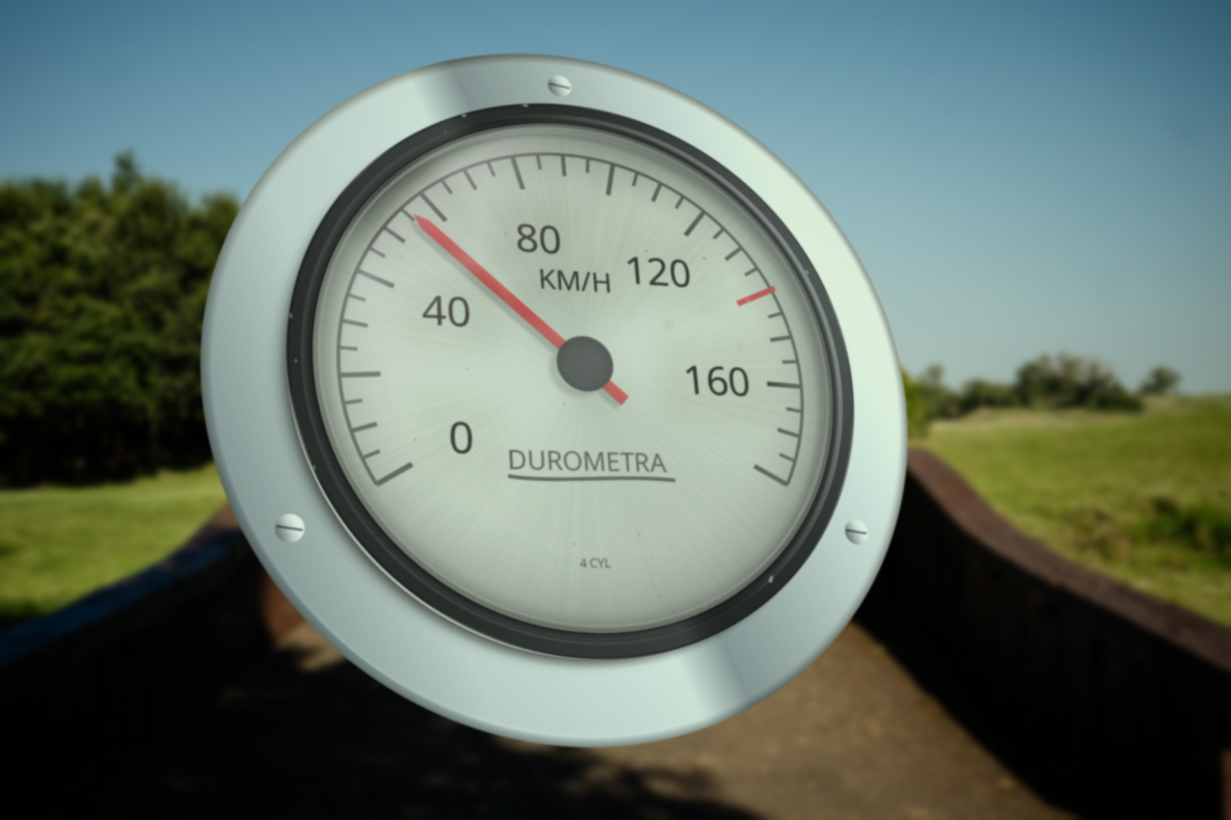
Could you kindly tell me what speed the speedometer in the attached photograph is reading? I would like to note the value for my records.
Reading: 55 km/h
